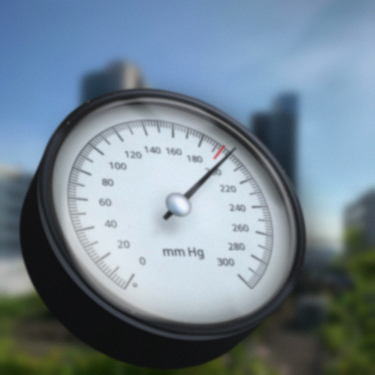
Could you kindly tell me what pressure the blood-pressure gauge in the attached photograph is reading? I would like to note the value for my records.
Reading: 200 mmHg
